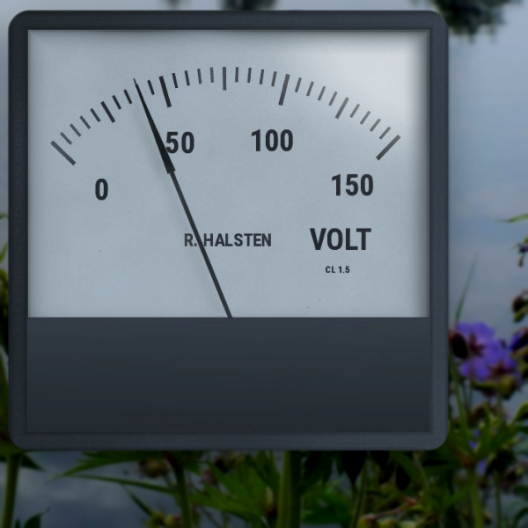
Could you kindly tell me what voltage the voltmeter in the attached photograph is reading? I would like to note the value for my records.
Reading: 40 V
